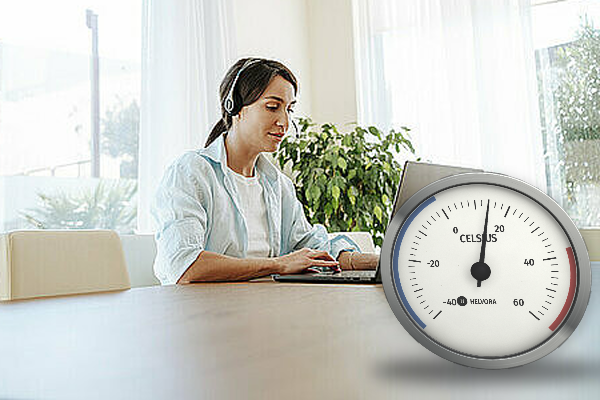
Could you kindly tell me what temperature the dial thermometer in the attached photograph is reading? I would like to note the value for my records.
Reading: 14 °C
